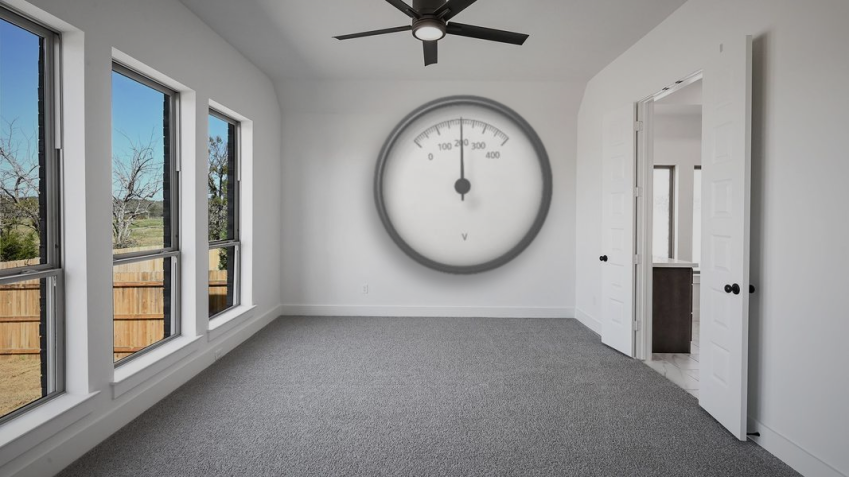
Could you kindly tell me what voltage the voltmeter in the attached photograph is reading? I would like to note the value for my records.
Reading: 200 V
